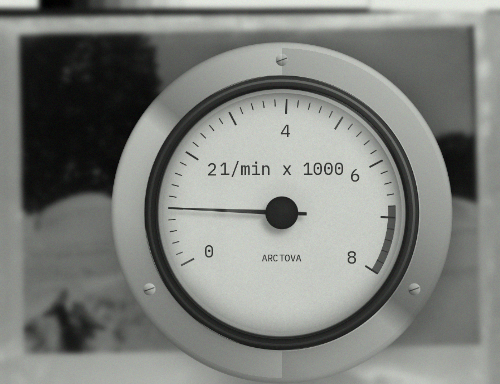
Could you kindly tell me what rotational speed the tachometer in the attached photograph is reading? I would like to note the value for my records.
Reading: 1000 rpm
